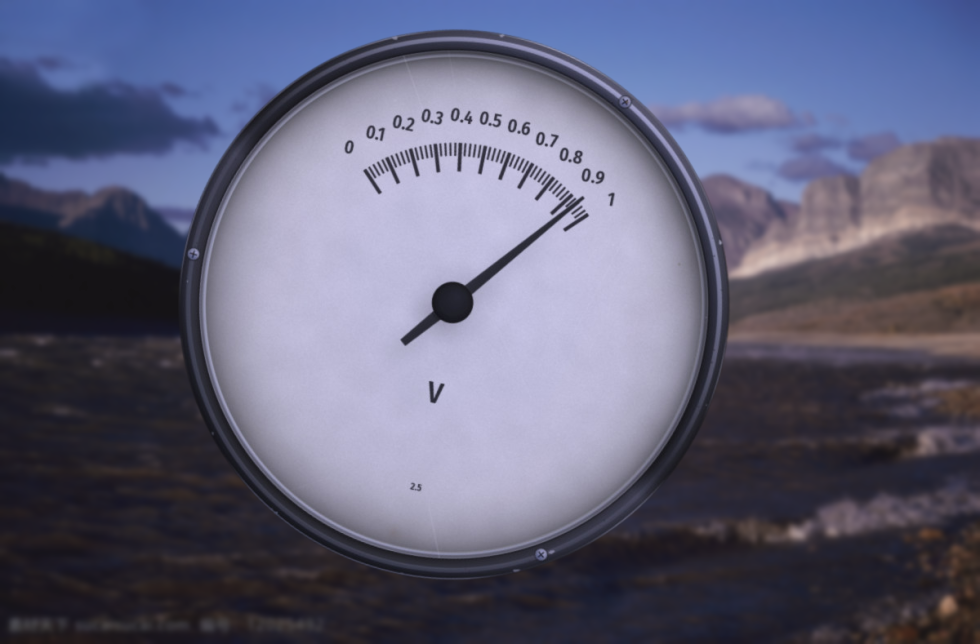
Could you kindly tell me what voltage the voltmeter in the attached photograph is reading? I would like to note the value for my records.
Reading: 0.94 V
